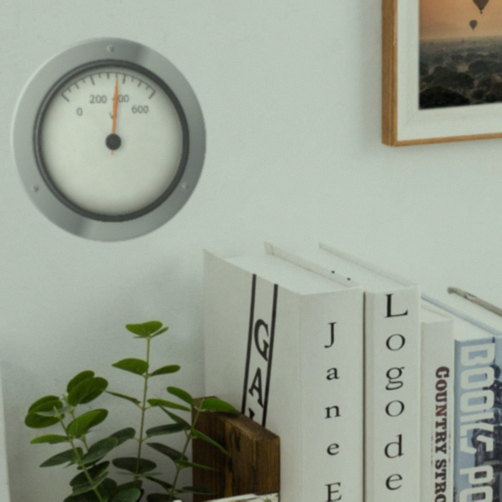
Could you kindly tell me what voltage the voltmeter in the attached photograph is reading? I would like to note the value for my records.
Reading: 350 V
